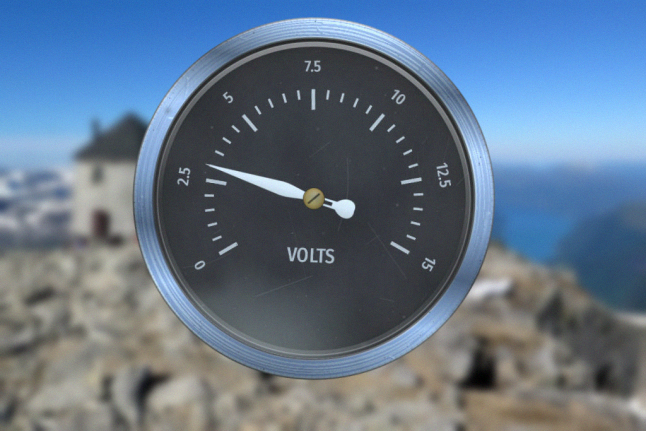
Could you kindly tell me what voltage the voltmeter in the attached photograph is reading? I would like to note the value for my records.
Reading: 3 V
